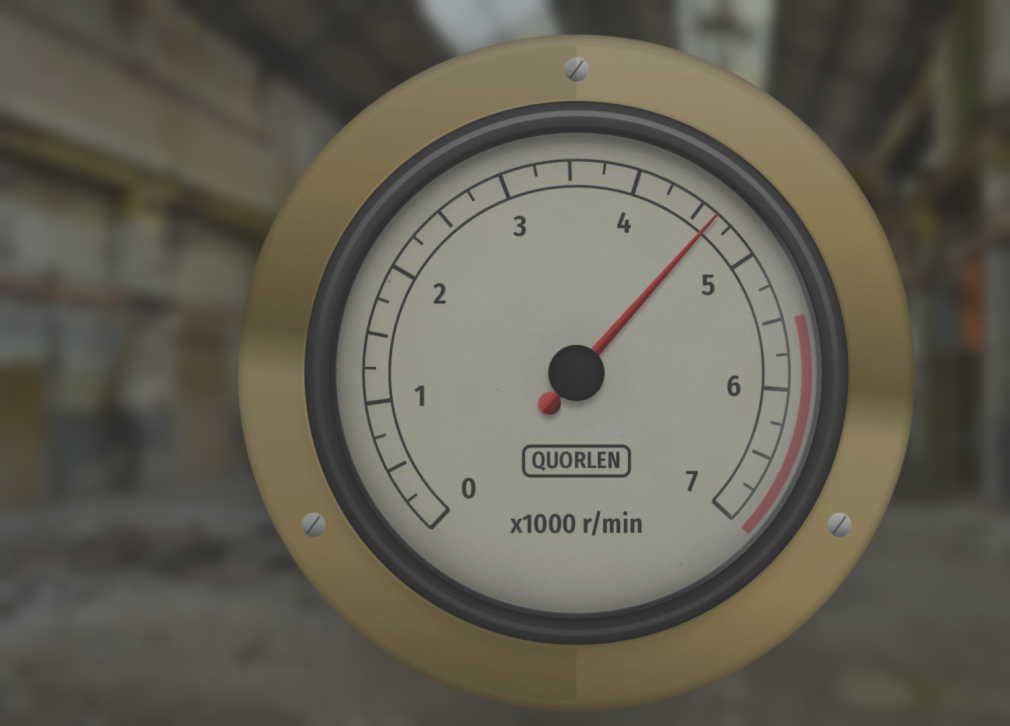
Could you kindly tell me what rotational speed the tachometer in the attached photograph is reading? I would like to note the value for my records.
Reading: 4625 rpm
